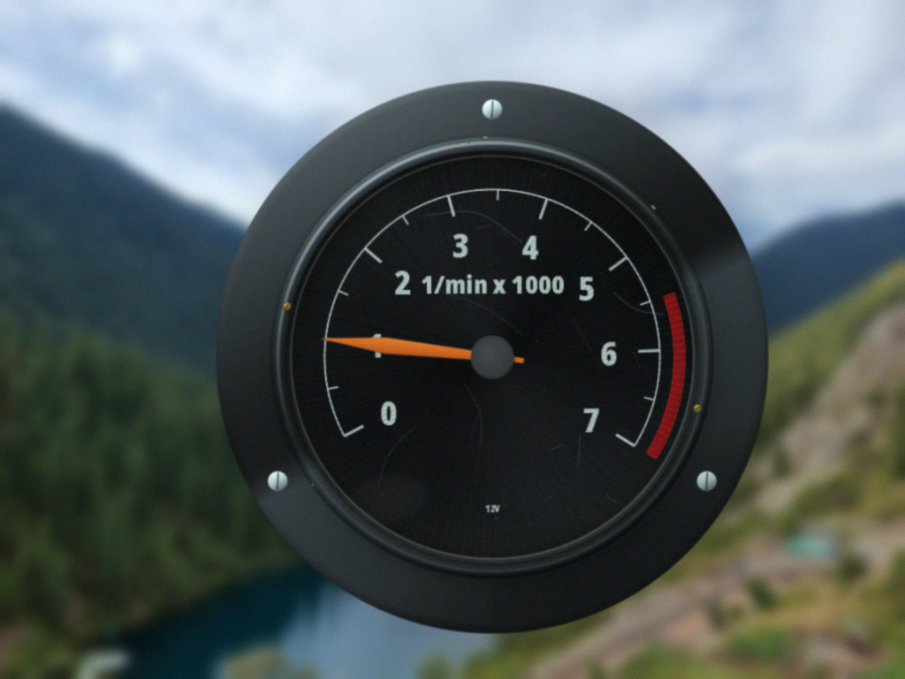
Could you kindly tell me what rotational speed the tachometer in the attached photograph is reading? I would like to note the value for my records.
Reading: 1000 rpm
